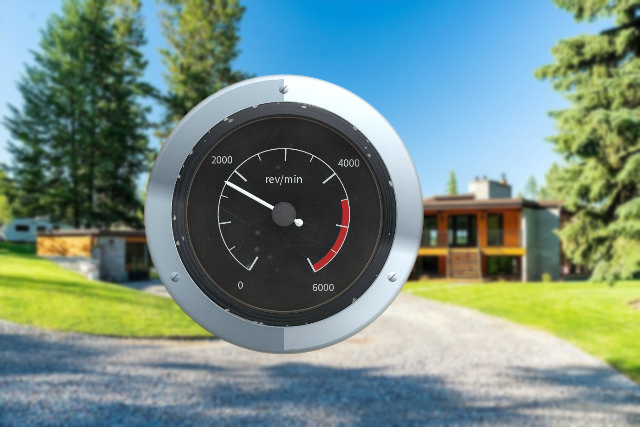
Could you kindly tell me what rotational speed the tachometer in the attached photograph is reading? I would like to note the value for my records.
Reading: 1750 rpm
